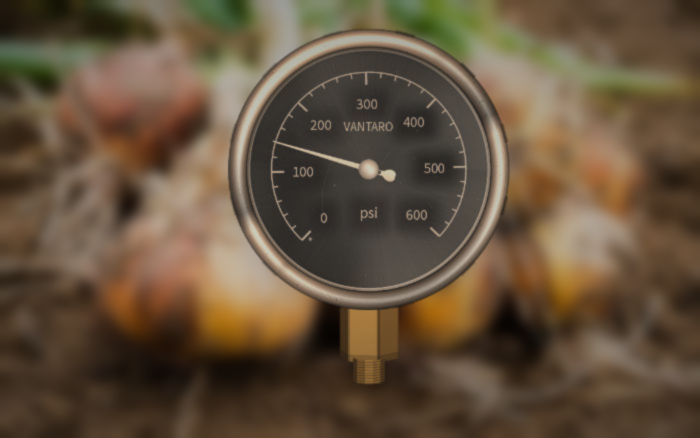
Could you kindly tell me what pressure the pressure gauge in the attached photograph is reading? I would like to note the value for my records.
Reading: 140 psi
